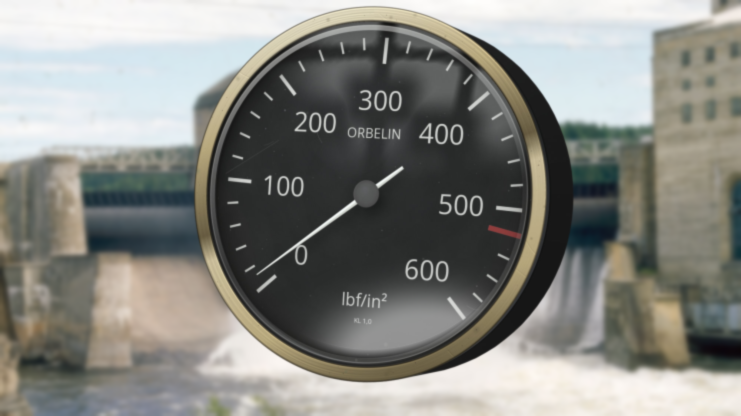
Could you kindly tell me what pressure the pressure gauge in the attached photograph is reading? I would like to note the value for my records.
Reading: 10 psi
